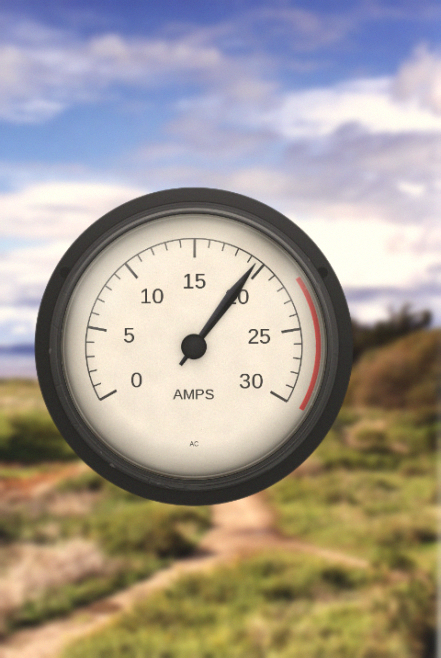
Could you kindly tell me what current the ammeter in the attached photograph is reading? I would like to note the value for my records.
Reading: 19.5 A
